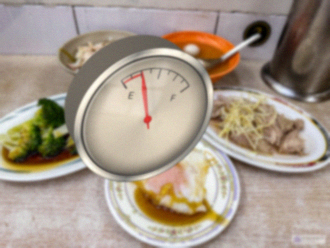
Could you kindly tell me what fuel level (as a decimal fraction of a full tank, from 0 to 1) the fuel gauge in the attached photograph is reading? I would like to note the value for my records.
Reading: 0.25
